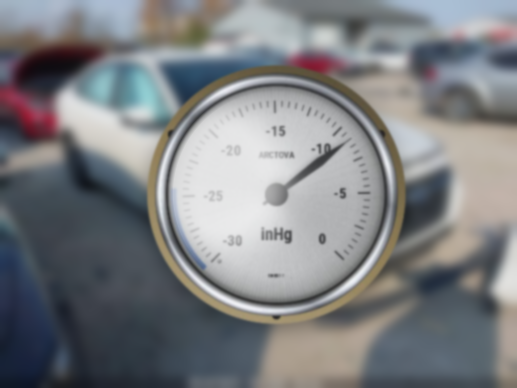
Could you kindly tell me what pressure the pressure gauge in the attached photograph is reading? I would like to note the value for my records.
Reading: -9 inHg
